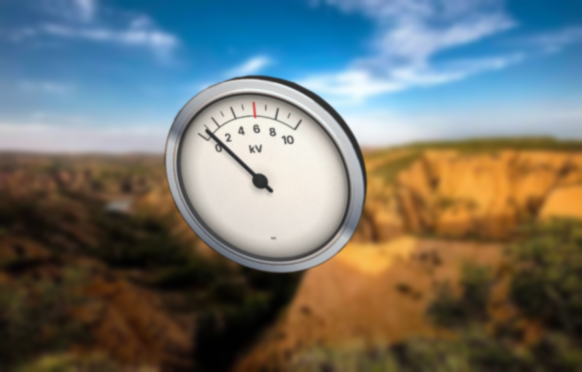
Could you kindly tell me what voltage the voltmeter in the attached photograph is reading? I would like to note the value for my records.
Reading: 1 kV
